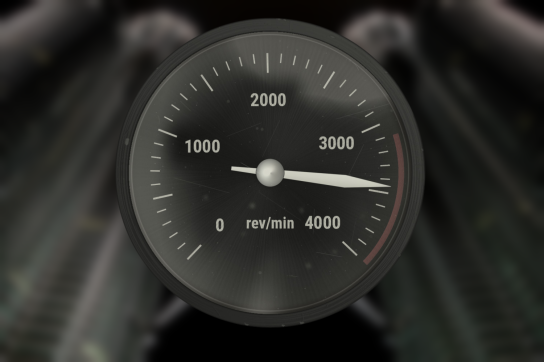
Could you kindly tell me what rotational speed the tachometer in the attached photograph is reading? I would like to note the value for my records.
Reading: 3450 rpm
